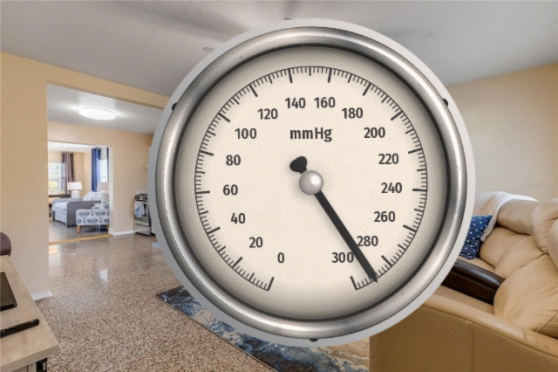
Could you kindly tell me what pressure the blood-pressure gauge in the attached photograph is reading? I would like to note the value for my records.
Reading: 290 mmHg
